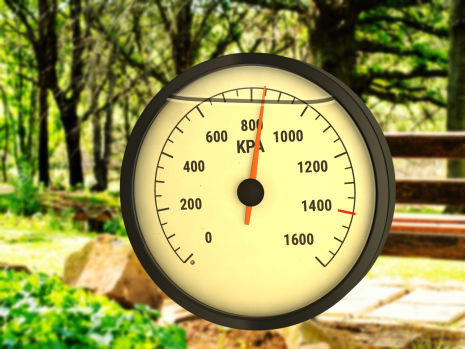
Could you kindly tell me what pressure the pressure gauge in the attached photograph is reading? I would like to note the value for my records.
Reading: 850 kPa
